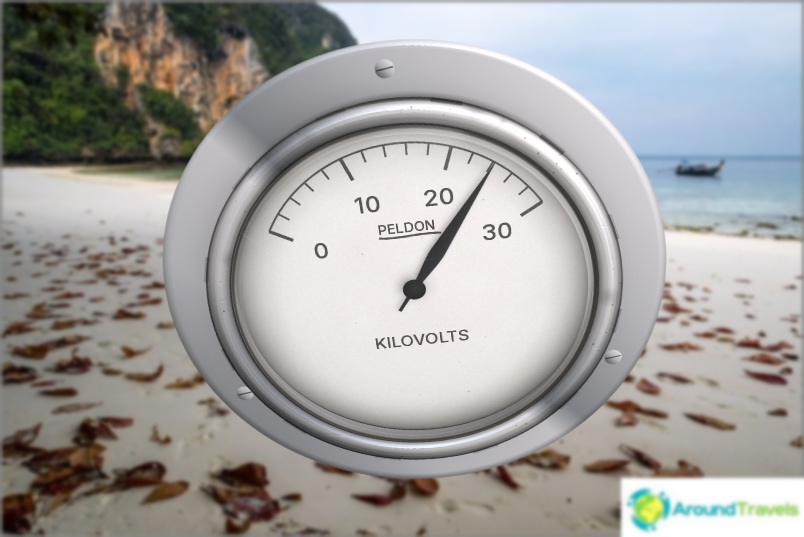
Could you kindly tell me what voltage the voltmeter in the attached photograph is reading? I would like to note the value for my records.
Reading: 24 kV
